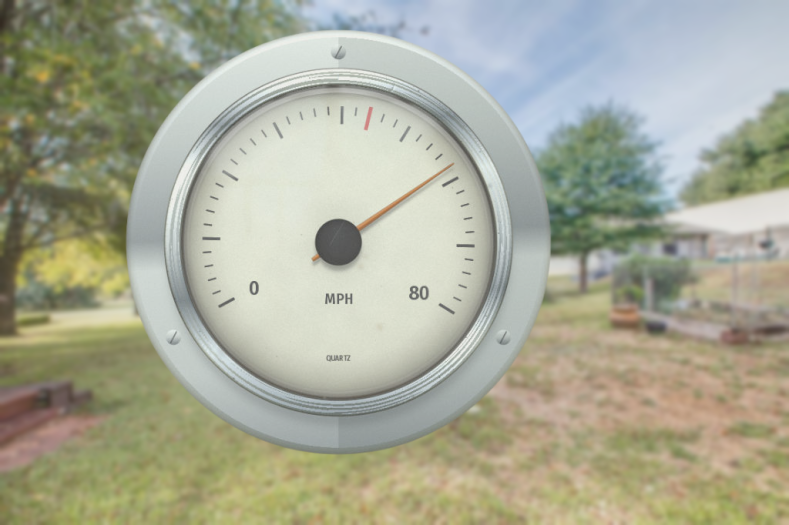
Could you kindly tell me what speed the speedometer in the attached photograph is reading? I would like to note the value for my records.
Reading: 58 mph
